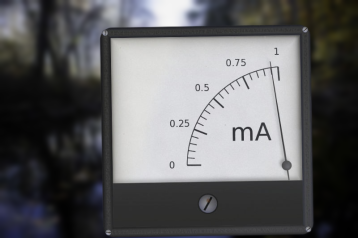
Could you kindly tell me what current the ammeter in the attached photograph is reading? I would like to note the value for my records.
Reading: 0.95 mA
